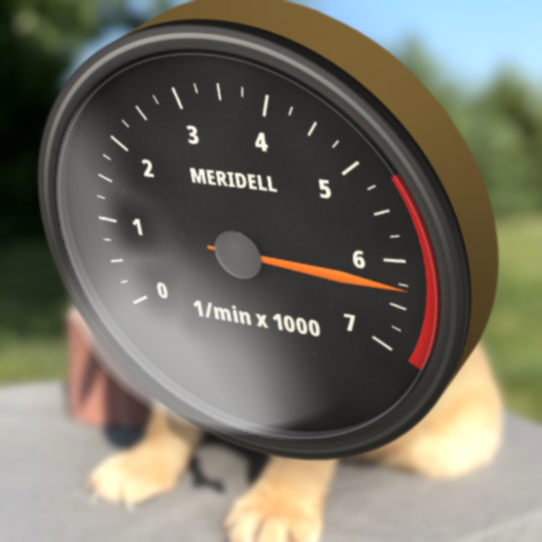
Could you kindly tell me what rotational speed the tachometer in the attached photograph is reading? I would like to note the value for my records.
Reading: 6250 rpm
